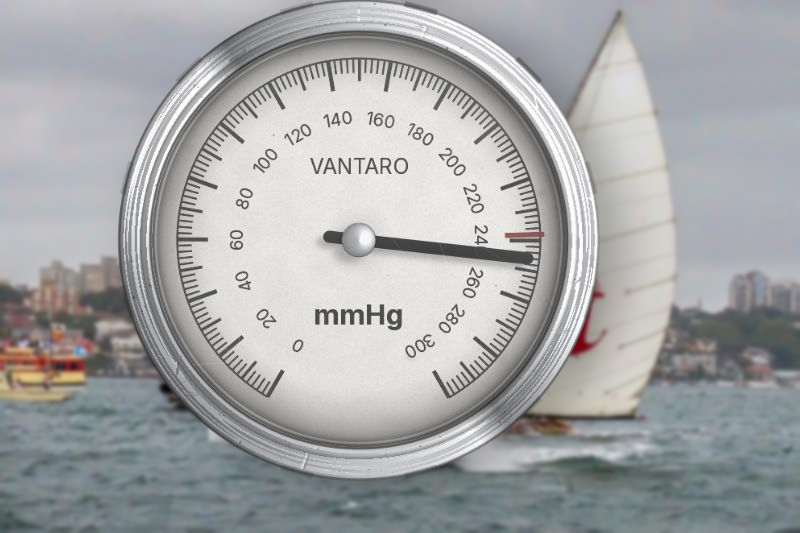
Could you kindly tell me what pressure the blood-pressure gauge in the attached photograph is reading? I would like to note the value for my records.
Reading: 246 mmHg
